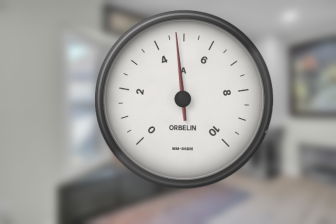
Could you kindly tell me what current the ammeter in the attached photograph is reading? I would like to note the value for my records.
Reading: 4.75 A
